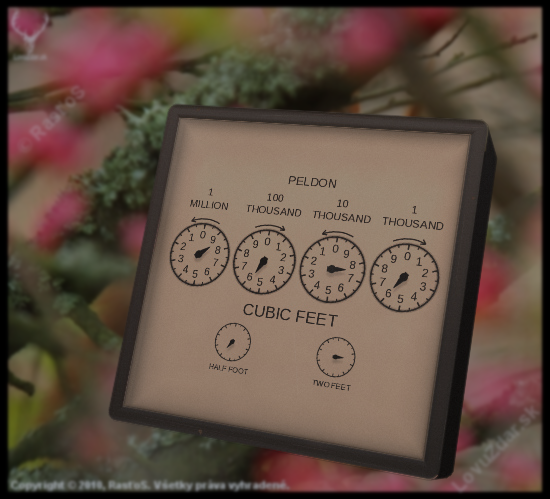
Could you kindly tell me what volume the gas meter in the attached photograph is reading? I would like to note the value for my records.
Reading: 857600 ft³
